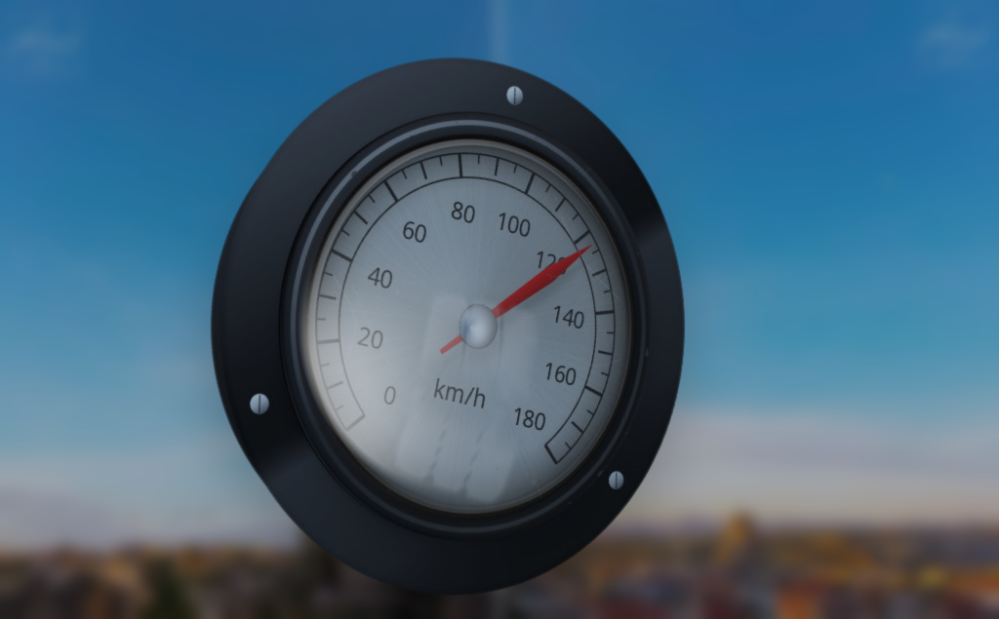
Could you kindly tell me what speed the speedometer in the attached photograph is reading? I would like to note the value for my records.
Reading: 122.5 km/h
